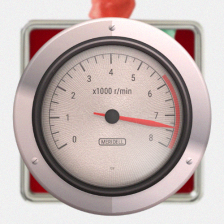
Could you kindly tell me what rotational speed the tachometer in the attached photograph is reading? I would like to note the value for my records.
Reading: 7375 rpm
